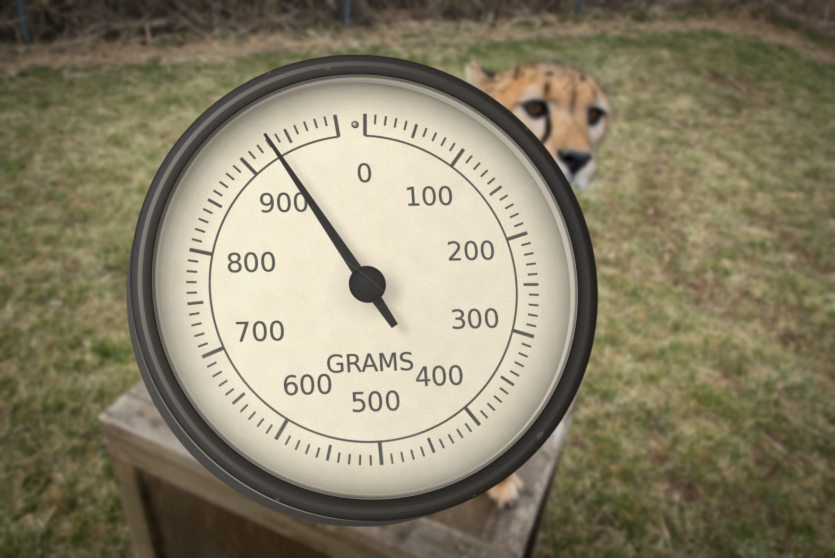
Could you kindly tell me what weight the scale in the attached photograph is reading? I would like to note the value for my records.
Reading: 930 g
